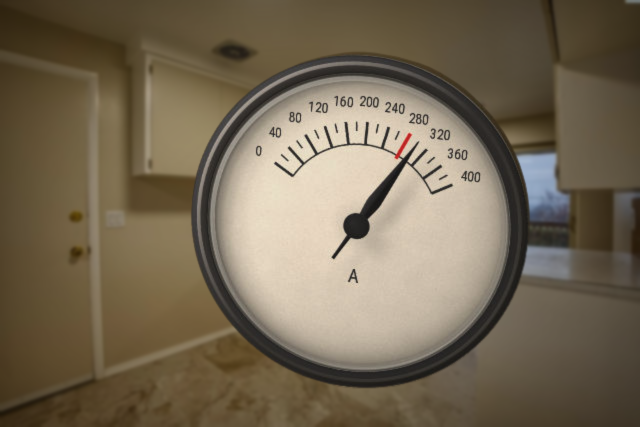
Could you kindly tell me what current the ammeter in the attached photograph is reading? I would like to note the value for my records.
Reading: 300 A
